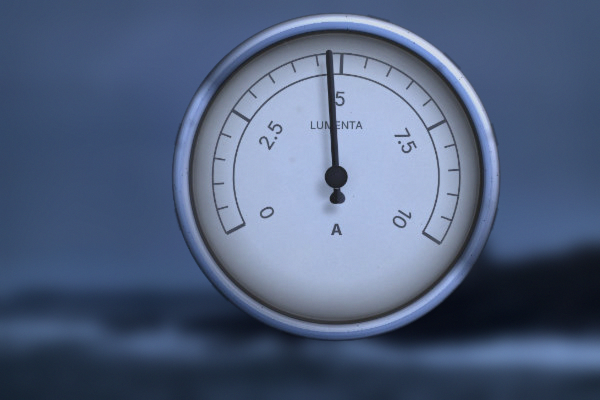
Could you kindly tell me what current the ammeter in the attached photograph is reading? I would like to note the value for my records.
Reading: 4.75 A
